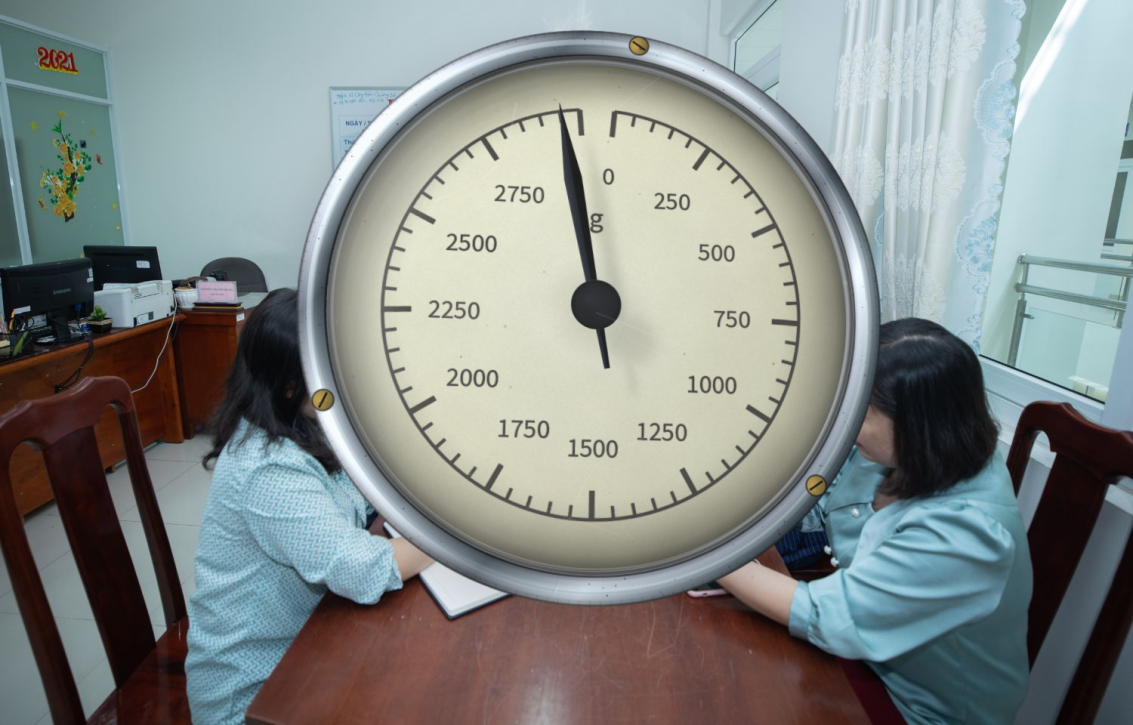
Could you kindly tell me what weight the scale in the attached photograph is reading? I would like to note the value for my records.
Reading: 2950 g
